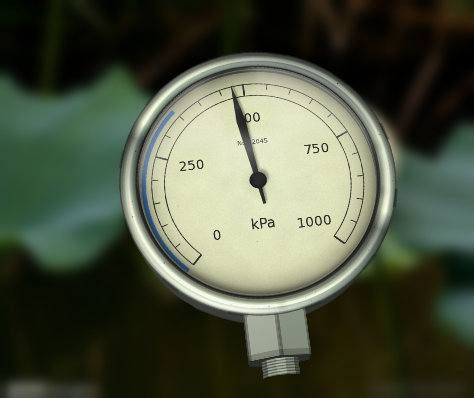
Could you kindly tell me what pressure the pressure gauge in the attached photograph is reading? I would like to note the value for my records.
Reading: 475 kPa
